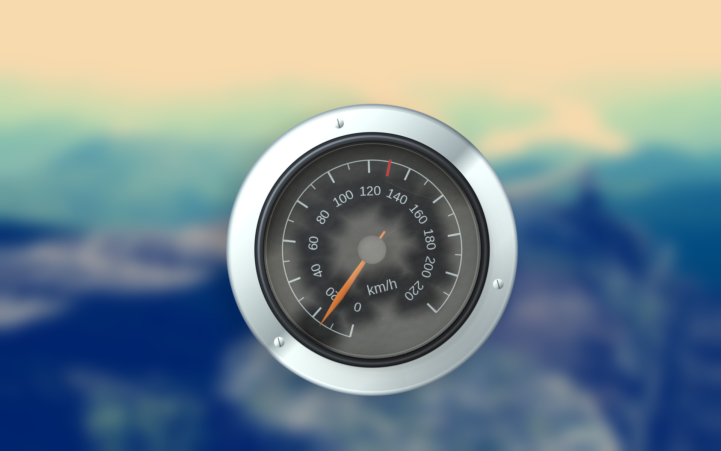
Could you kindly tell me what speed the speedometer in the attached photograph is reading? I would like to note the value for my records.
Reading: 15 km/h
